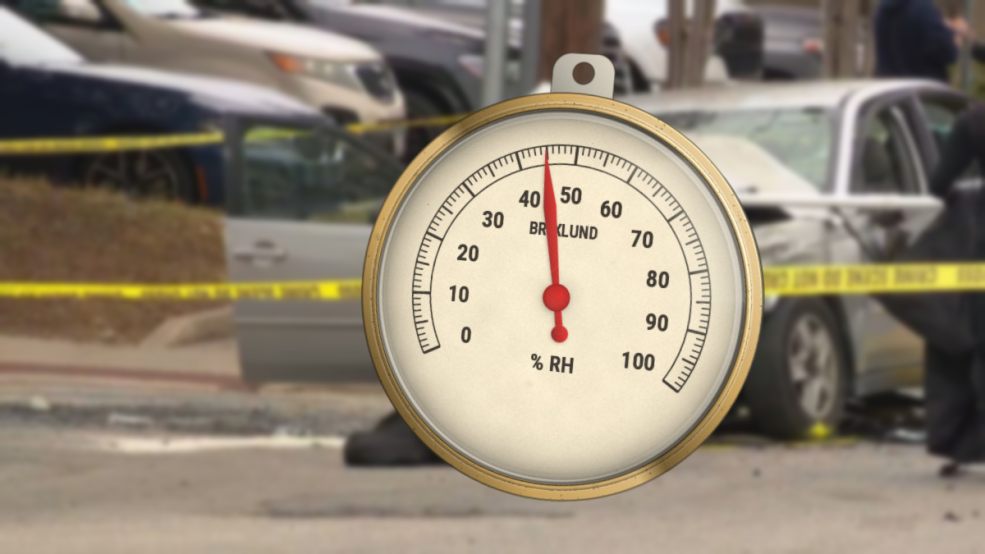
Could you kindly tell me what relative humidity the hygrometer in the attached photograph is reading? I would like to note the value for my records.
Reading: 45 %
